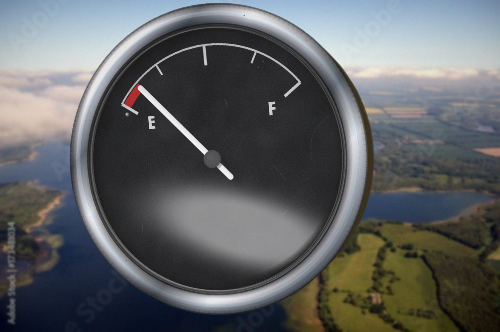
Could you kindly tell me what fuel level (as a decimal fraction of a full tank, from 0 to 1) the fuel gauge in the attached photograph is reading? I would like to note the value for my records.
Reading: 0.125
